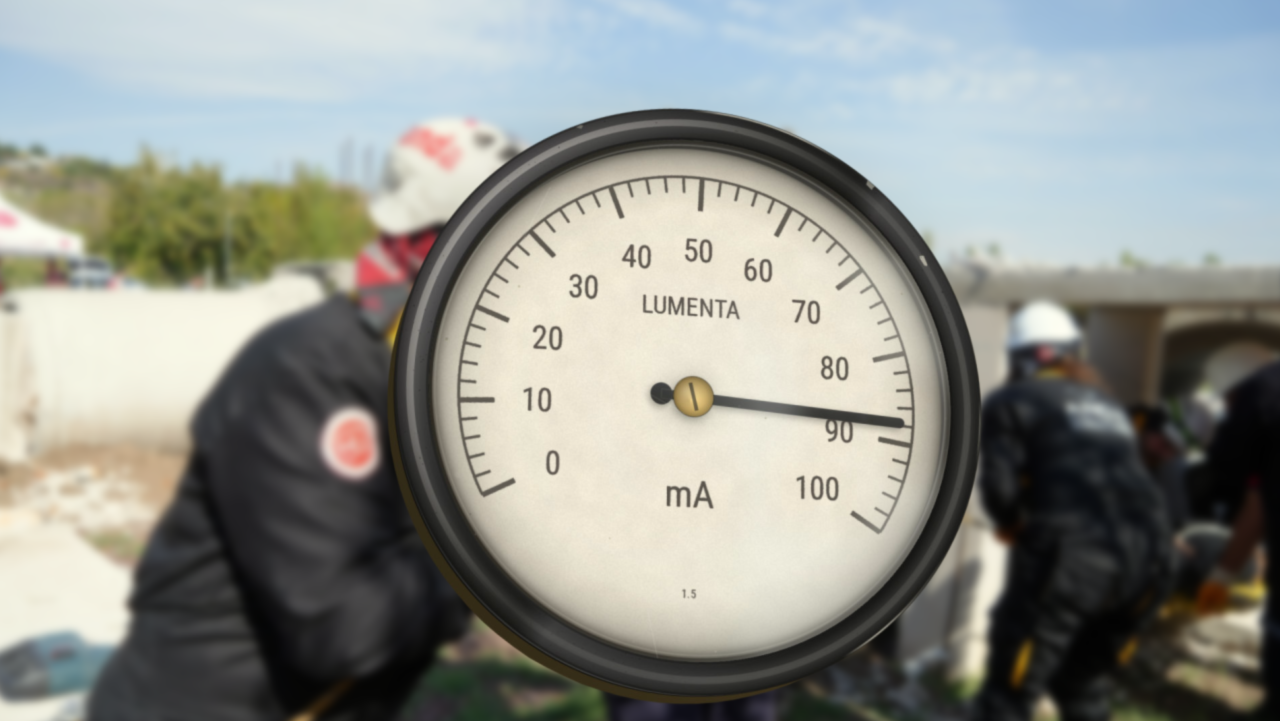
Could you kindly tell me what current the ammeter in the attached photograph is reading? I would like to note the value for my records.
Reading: 88 mA
